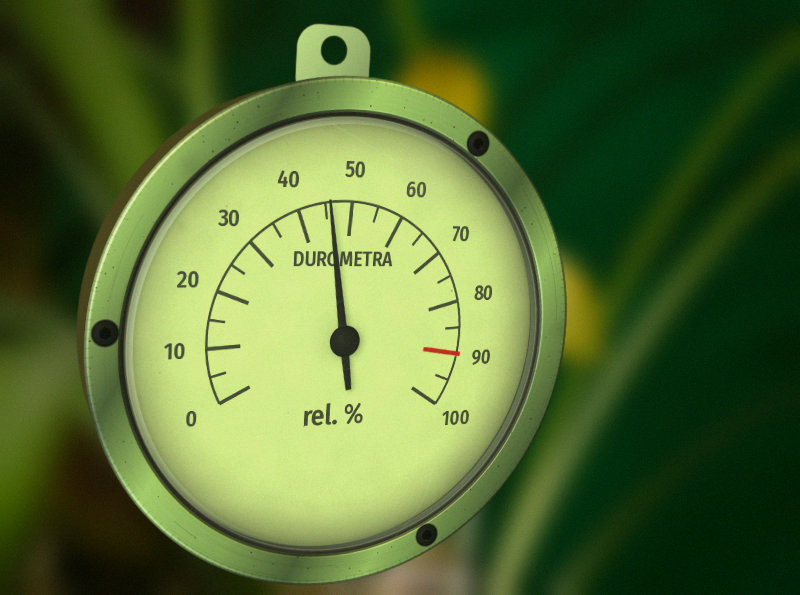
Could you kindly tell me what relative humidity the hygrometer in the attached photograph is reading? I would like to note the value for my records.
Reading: 45 %
